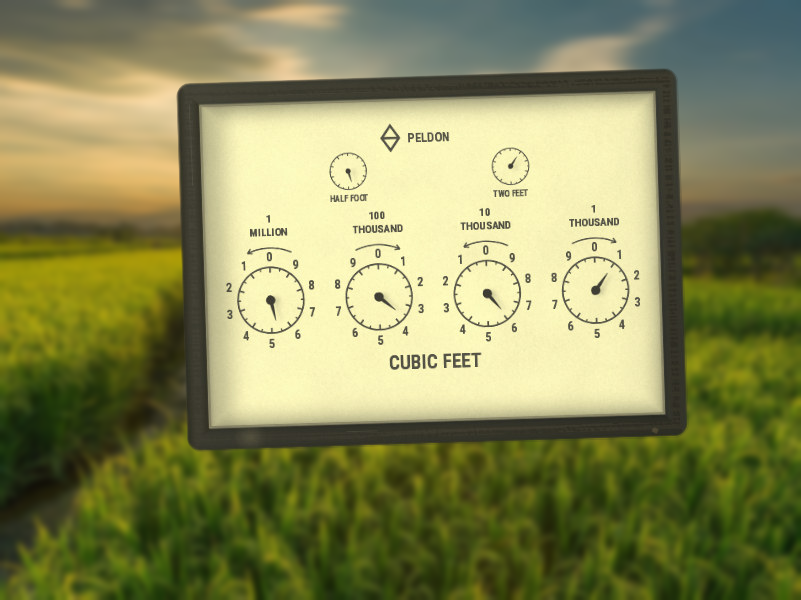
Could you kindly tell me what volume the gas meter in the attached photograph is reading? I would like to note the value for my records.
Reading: 536100 ft³
